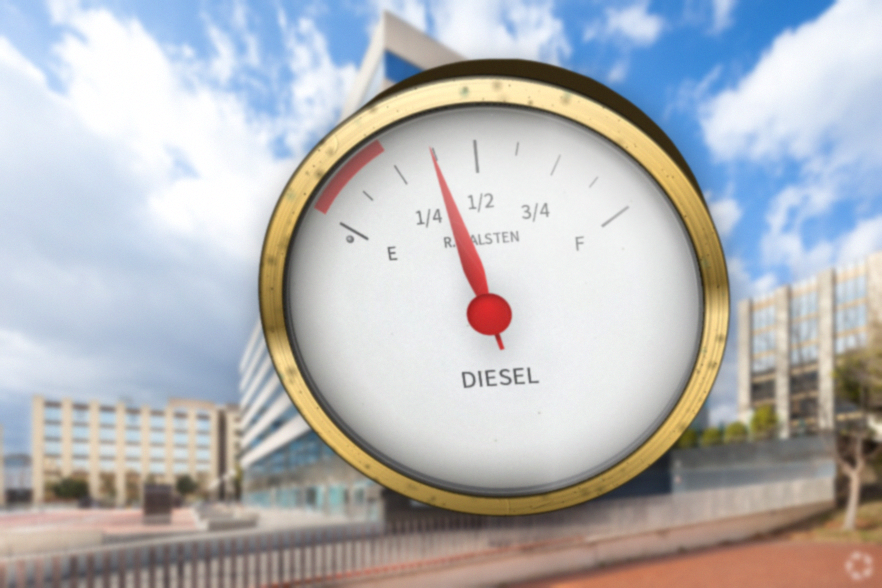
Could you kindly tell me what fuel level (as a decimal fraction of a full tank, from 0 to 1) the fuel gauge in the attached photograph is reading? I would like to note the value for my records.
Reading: 0.375
